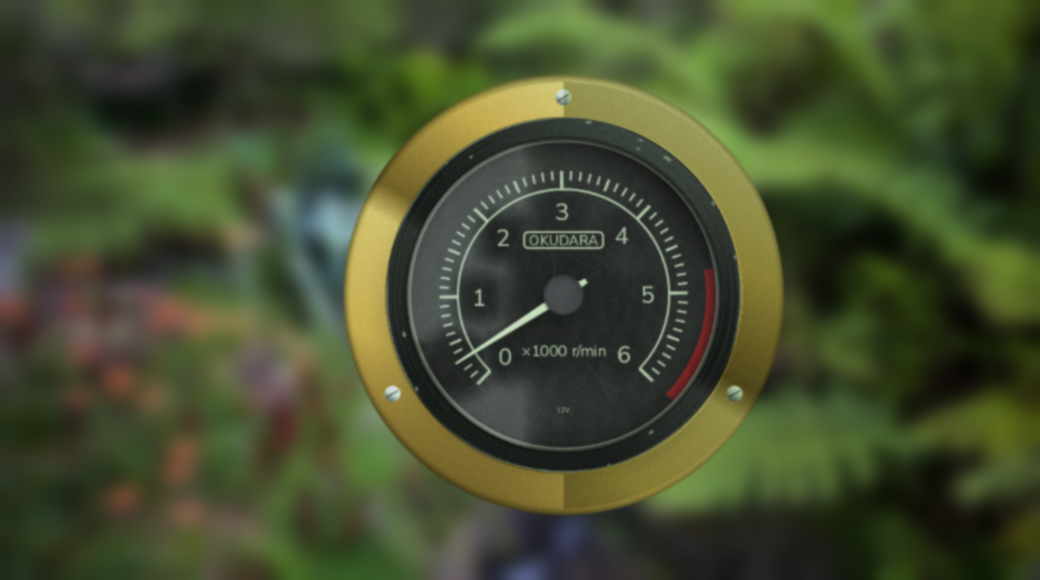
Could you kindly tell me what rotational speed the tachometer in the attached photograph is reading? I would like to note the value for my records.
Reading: 300 rpm
